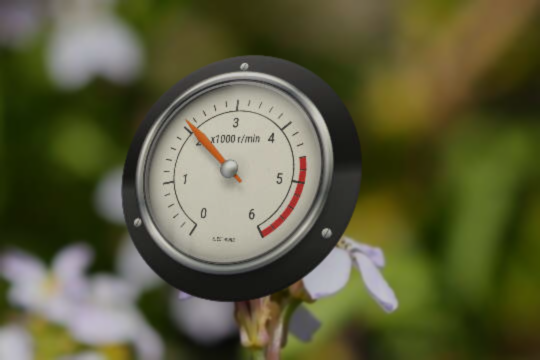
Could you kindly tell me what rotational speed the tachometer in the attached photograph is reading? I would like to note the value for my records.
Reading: 2100 rpm
